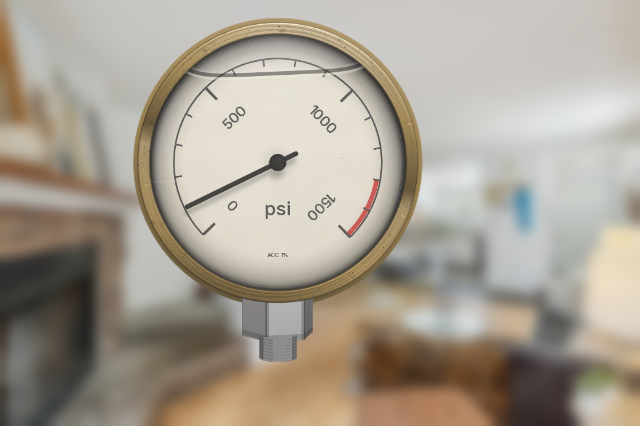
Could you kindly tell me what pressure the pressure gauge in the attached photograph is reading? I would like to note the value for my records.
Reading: 100 psi
